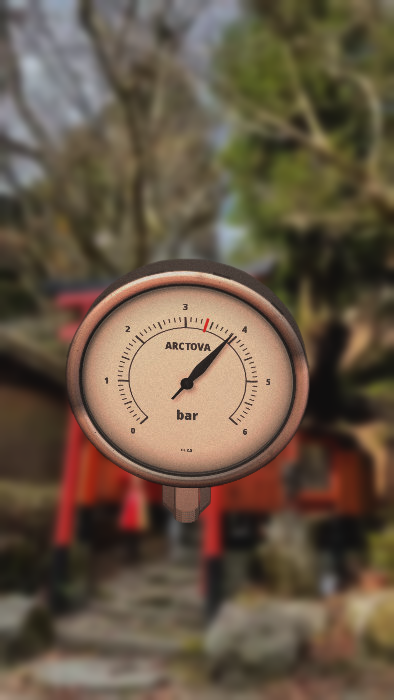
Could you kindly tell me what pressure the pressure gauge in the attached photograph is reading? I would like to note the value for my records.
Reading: 3.9 bar
